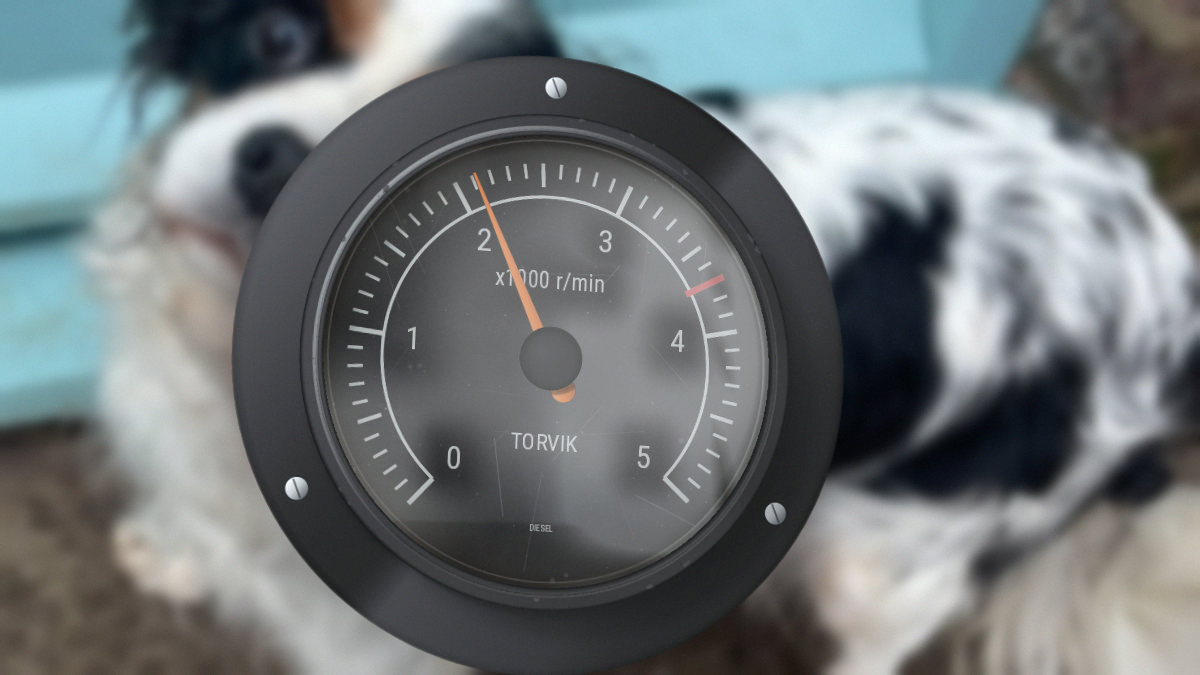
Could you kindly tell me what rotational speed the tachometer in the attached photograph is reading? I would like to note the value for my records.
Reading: 2100 rpm
